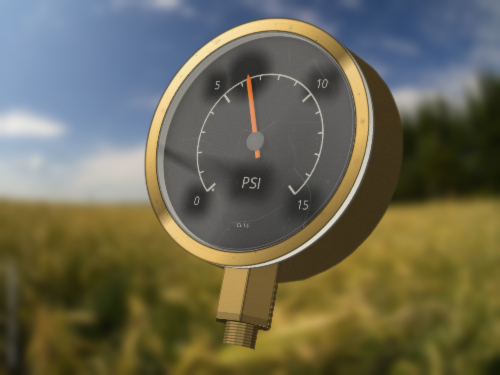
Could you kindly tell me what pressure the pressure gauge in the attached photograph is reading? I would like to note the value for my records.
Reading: 6.5 psi
